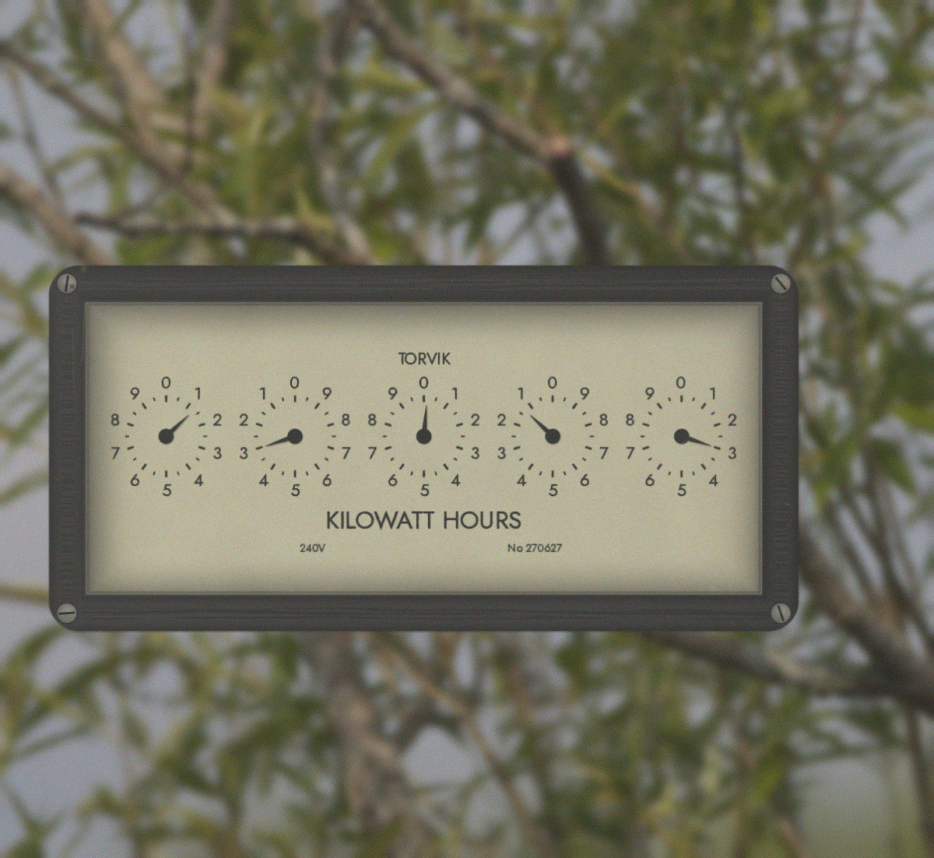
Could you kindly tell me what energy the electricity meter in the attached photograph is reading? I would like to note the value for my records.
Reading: 13013 kWh
